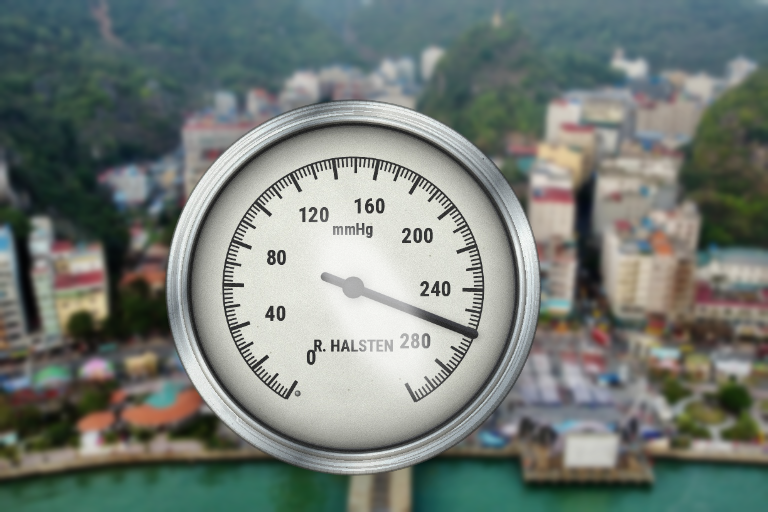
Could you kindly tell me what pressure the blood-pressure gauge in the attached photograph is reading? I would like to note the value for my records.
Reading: 260 mmHg
